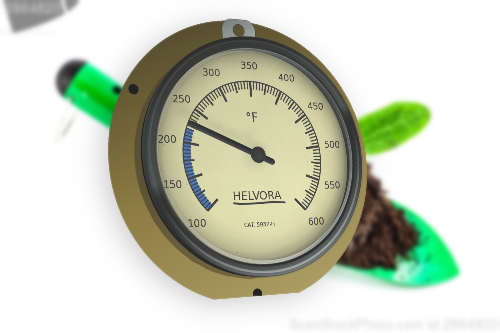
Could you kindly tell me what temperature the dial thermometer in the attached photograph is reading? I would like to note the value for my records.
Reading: 225 °F
